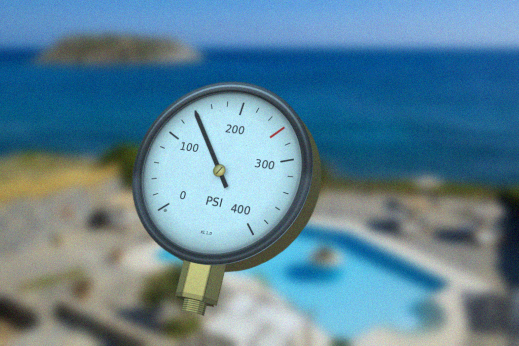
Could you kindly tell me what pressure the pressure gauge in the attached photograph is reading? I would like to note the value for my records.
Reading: 140 psi
